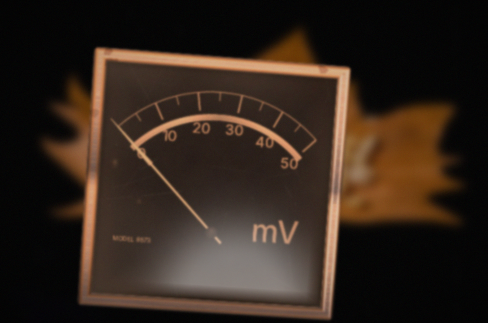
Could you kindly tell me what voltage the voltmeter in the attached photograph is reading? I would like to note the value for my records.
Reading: 0 mV
